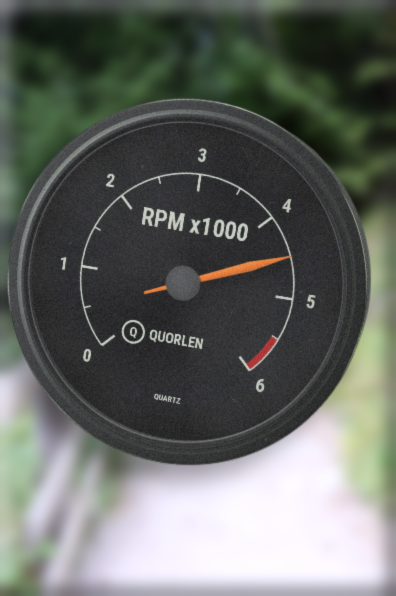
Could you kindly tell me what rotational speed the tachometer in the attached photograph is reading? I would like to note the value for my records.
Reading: 4500 rpm
